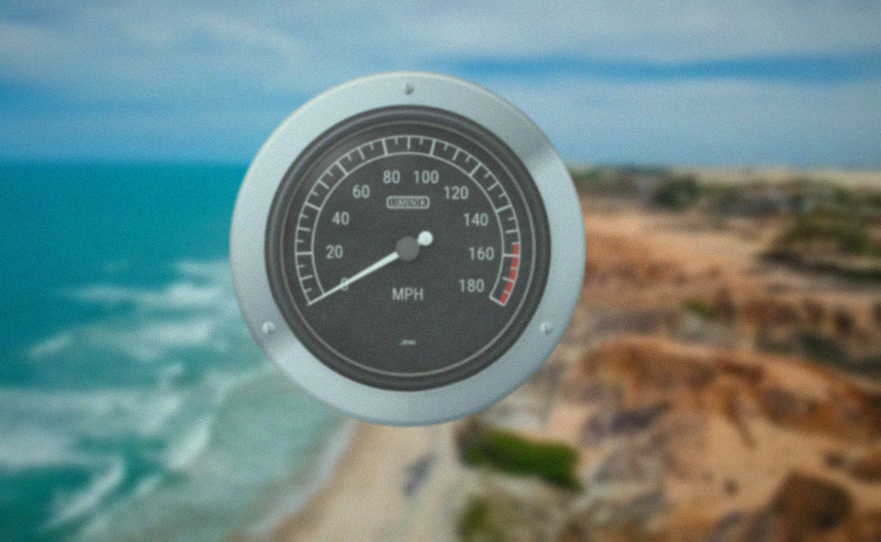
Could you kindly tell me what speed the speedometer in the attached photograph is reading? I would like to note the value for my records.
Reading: 0 mph
